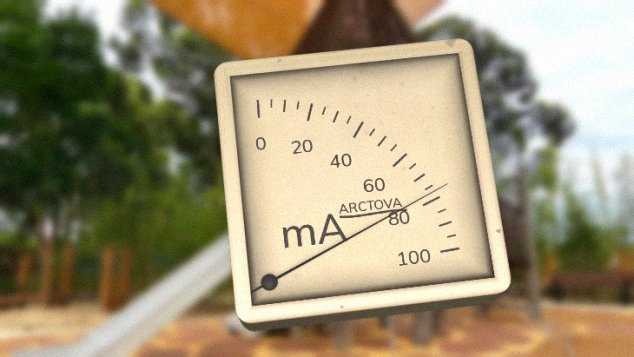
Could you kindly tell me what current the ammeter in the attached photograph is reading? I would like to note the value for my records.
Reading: 77.5 mA
